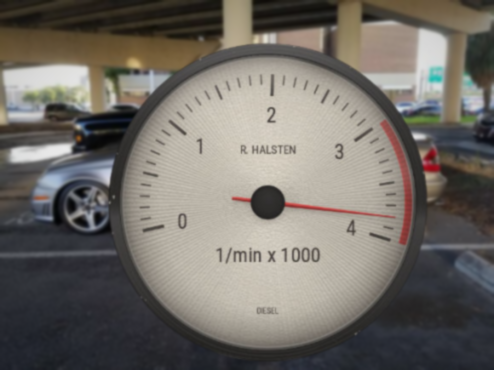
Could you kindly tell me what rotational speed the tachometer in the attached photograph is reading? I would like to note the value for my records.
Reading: 3800 rpm
